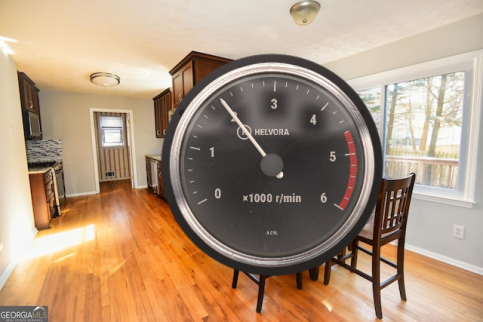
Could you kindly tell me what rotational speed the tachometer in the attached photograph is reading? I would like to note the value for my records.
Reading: 2000 rpm
